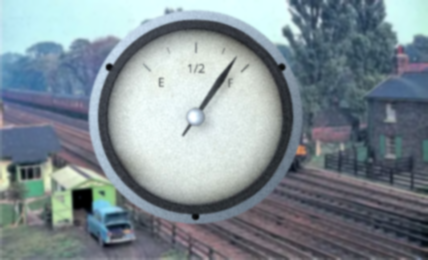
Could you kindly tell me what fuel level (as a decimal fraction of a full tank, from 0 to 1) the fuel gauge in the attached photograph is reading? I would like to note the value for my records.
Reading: 0.875
